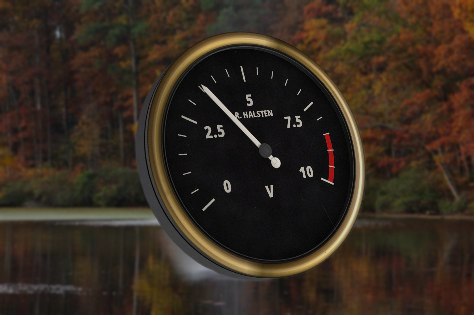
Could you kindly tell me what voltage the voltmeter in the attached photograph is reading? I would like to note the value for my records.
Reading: 3.5 V
